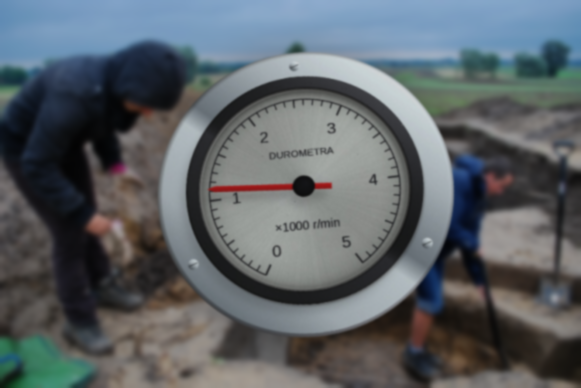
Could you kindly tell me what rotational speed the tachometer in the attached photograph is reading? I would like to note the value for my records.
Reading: 1100 rpm
